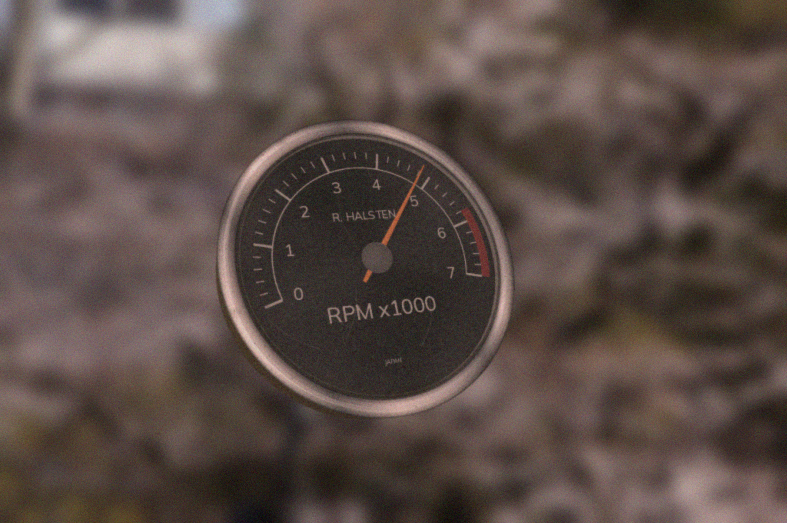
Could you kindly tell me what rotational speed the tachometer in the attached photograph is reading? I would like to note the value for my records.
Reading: 4800 rpm
